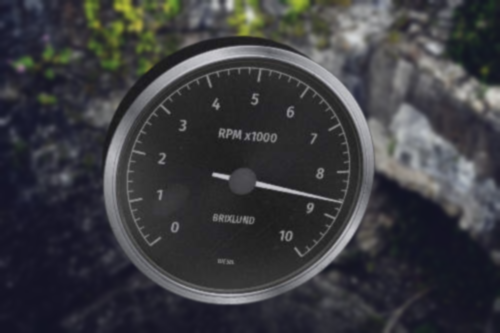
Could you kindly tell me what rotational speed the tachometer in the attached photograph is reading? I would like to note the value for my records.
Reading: 8600 rpm
